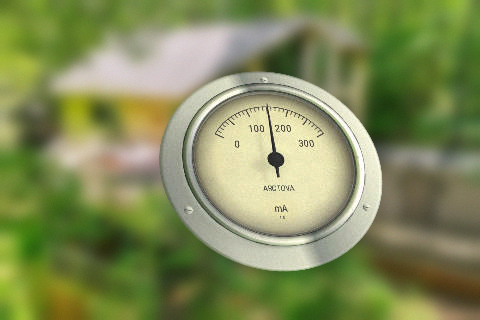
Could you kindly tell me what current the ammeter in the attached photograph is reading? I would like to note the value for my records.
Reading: 150 mA
